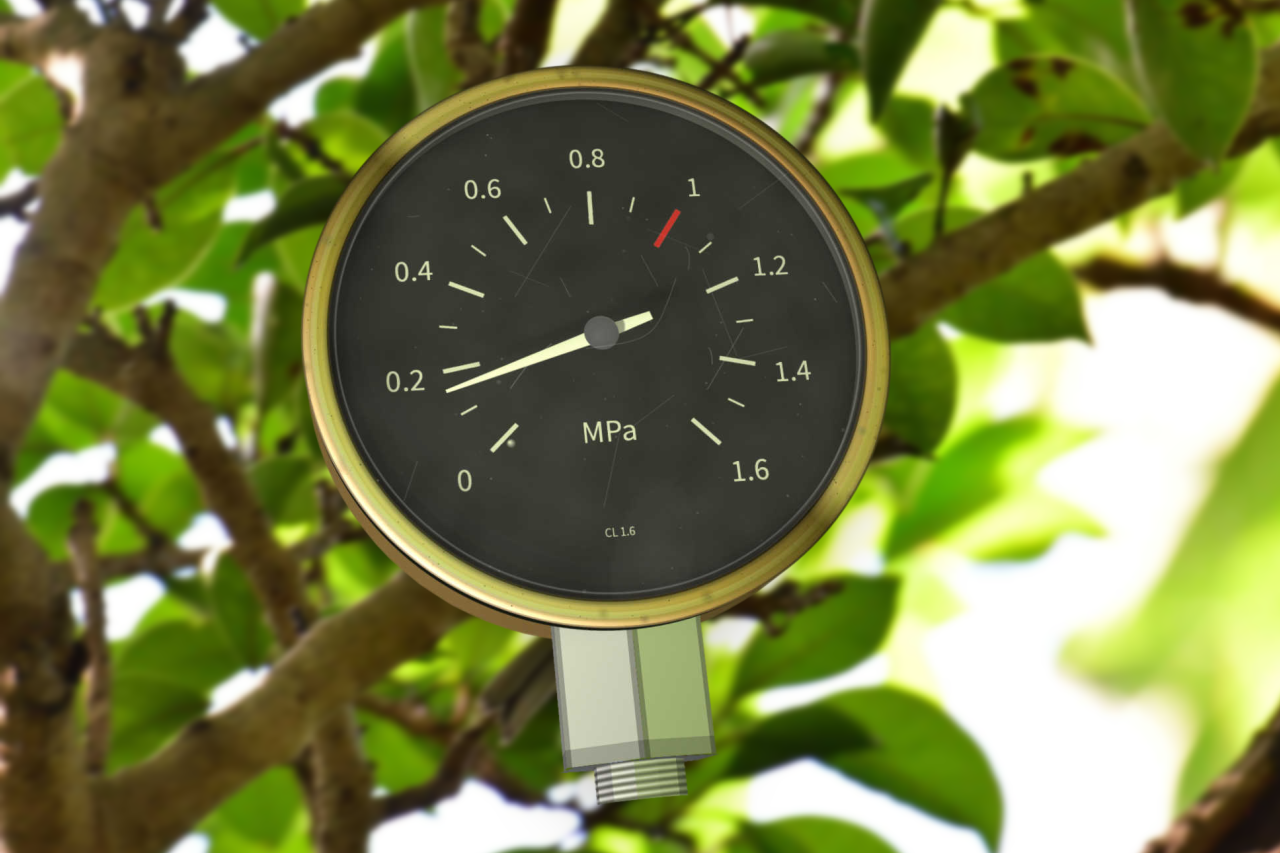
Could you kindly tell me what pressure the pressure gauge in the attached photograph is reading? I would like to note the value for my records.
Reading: 0.15 MPa
